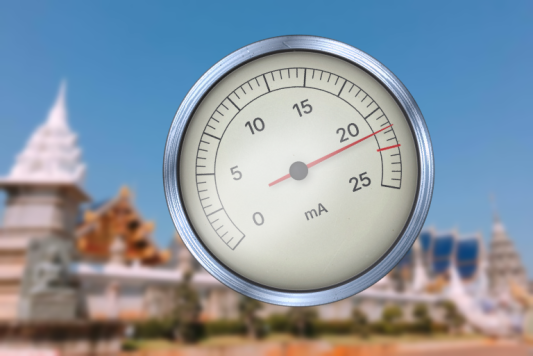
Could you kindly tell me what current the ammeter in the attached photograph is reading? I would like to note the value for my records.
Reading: 21.25 mA
